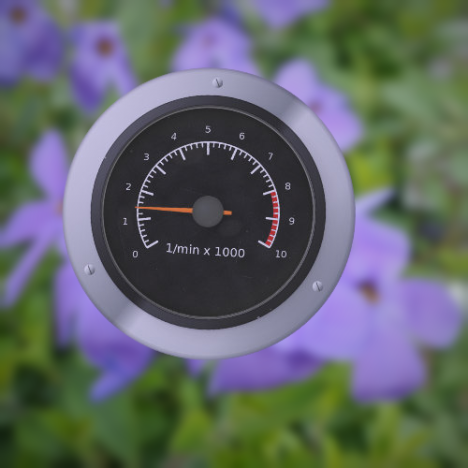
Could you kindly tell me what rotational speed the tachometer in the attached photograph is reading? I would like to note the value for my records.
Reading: 1400 rpm
